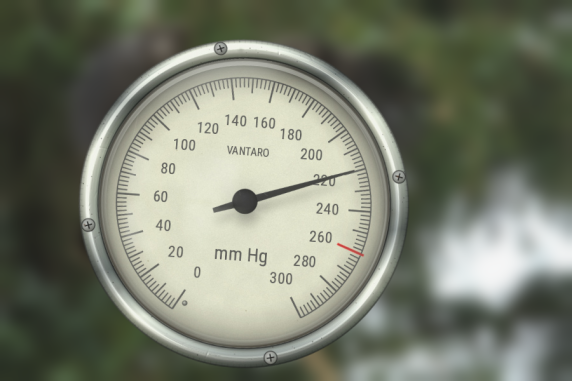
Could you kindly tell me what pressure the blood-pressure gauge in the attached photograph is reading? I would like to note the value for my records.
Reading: 220 mmHg
